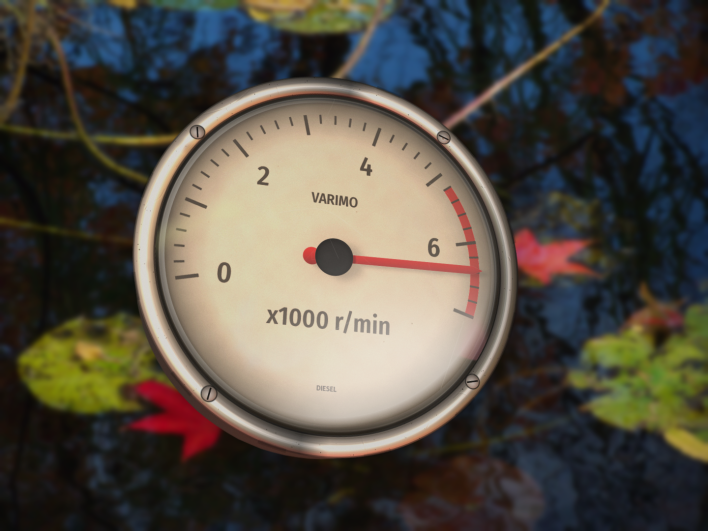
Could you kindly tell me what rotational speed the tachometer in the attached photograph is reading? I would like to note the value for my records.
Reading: 6400 rpm
